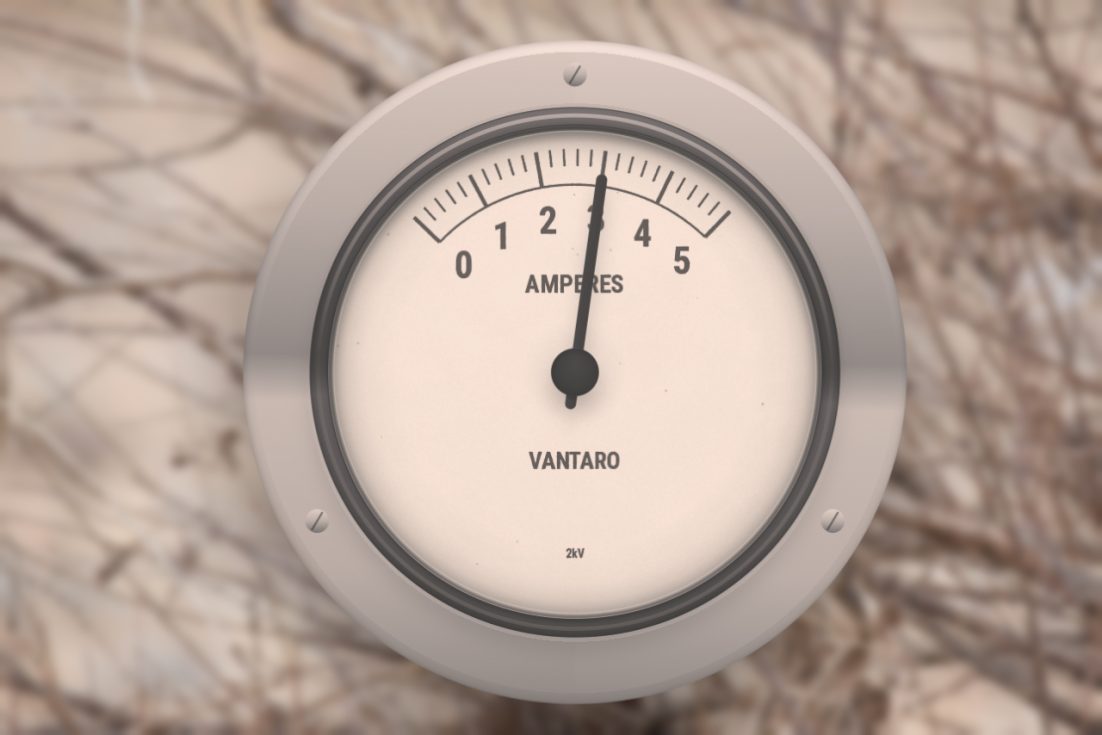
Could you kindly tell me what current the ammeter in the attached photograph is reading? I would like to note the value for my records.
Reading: 3 A
